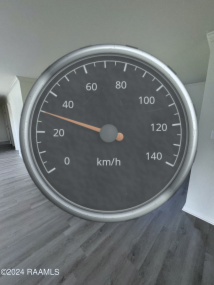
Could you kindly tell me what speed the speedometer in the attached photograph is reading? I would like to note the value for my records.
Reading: 30 km/h
